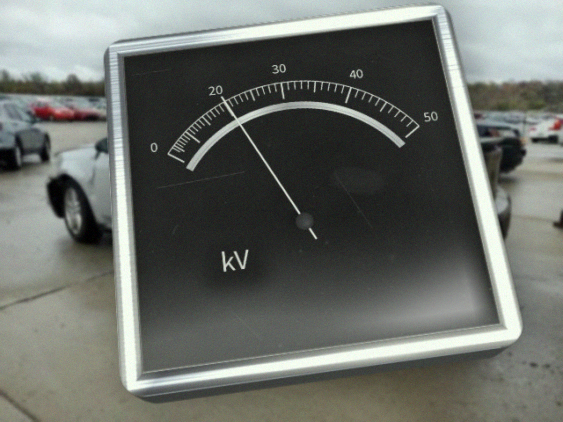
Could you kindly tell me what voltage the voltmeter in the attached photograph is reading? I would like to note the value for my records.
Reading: 20 kV
